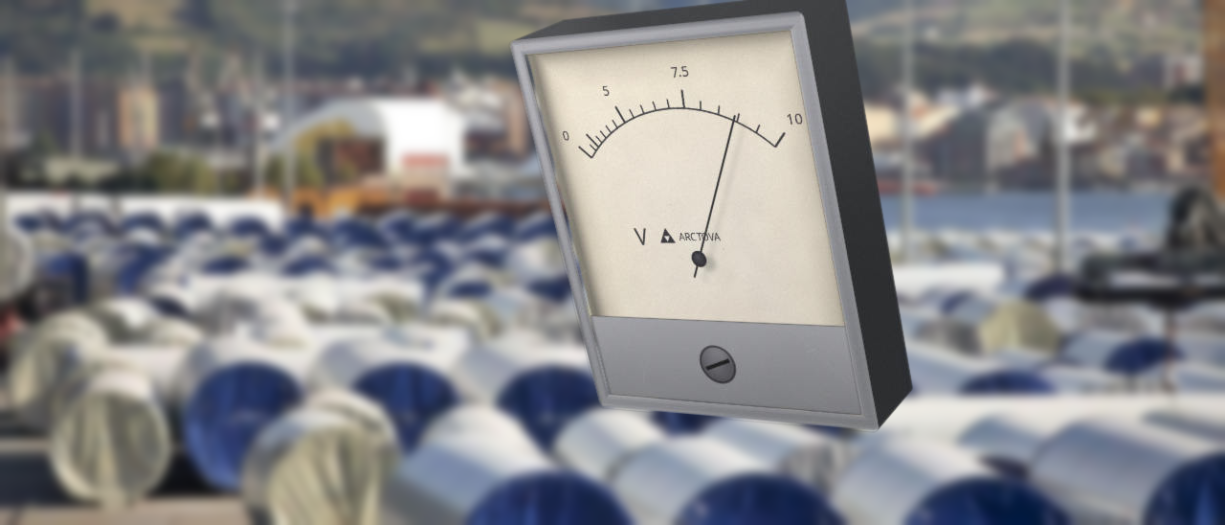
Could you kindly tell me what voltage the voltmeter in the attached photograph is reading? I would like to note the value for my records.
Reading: 9 V
